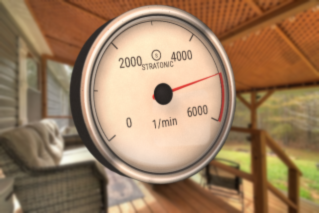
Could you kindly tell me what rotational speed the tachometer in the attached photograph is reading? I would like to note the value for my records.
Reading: 5000 rpm
